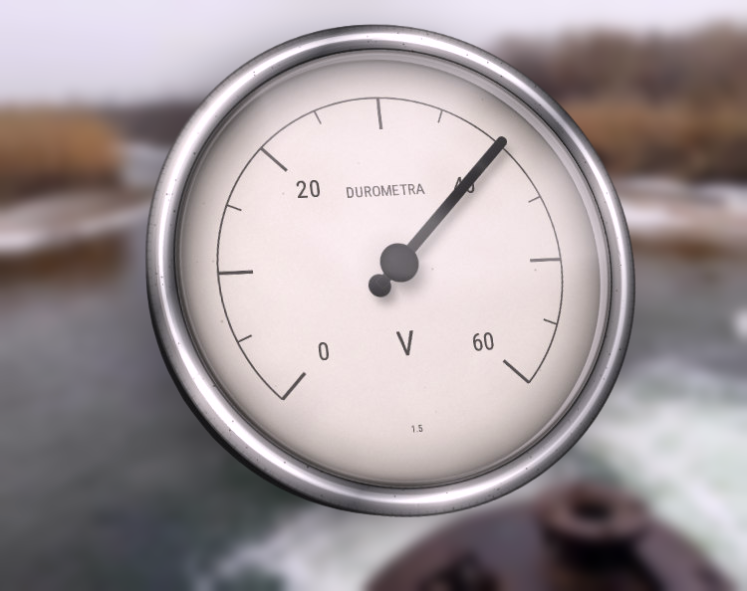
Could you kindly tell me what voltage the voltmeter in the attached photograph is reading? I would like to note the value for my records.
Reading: 40 V
